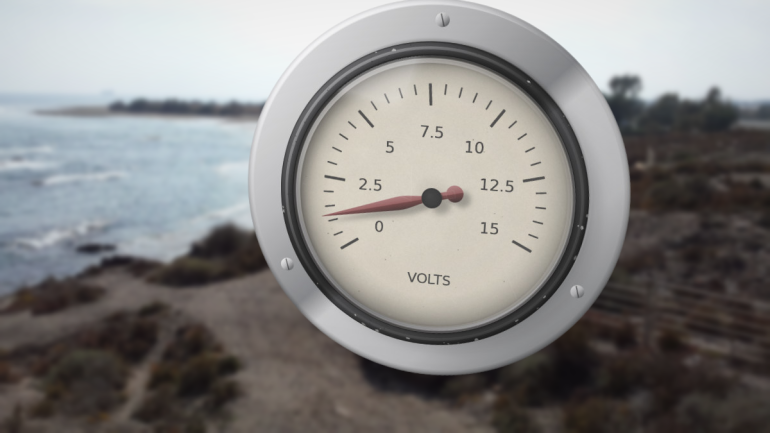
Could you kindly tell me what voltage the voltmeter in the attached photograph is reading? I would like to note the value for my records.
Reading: 1.25 V
